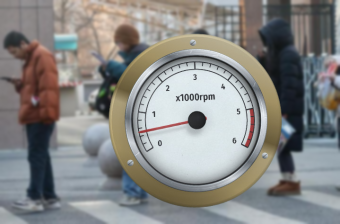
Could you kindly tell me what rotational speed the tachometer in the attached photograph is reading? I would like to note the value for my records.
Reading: 500 rpm
